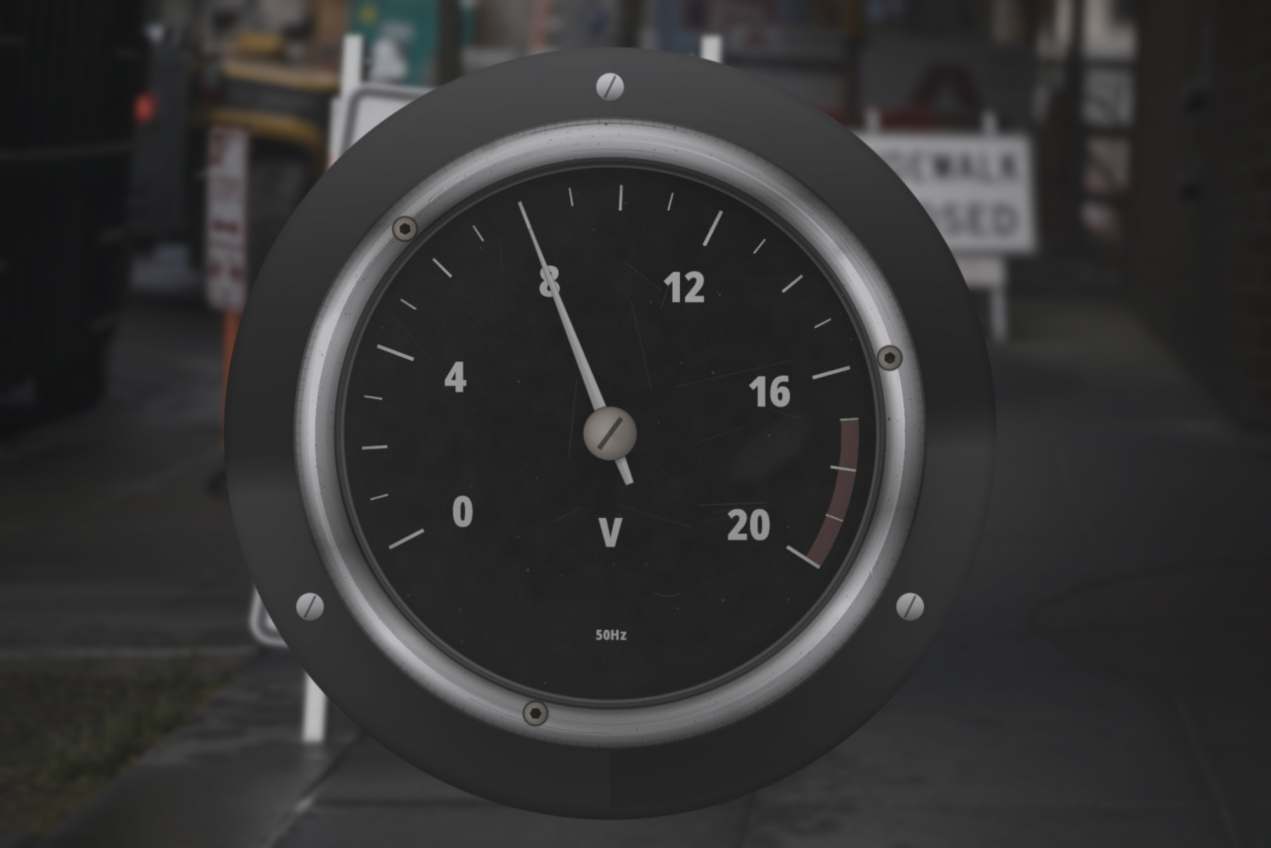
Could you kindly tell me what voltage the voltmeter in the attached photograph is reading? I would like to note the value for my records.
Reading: 8 V
